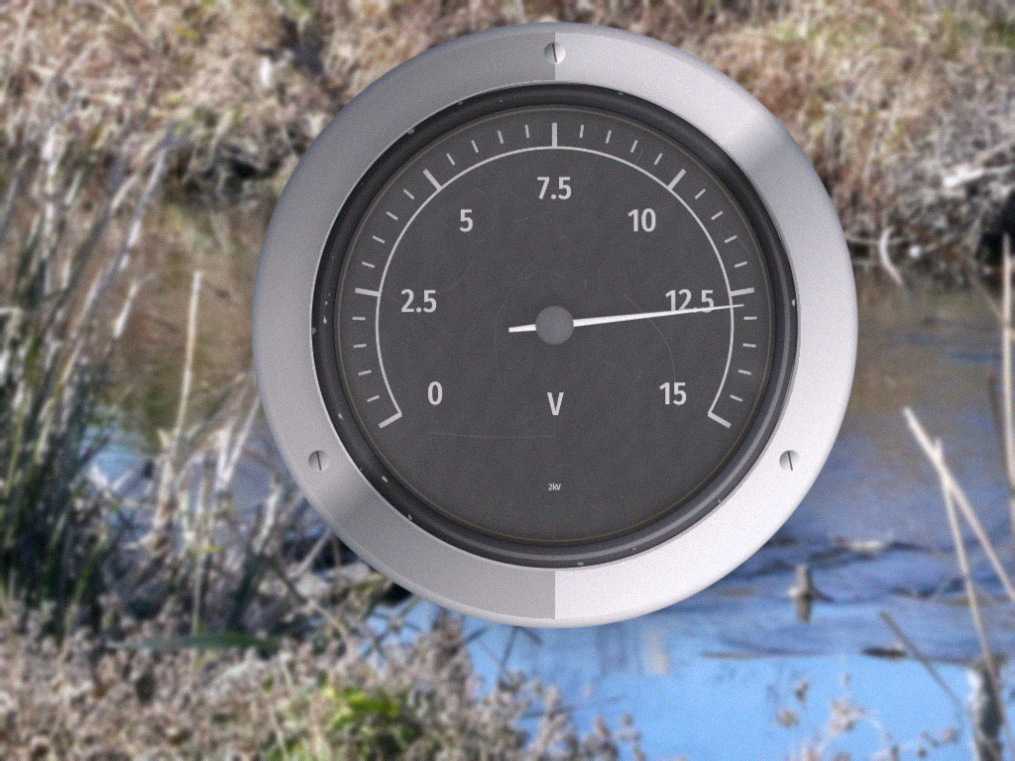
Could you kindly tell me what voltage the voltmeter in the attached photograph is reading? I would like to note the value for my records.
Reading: 12.75 V
